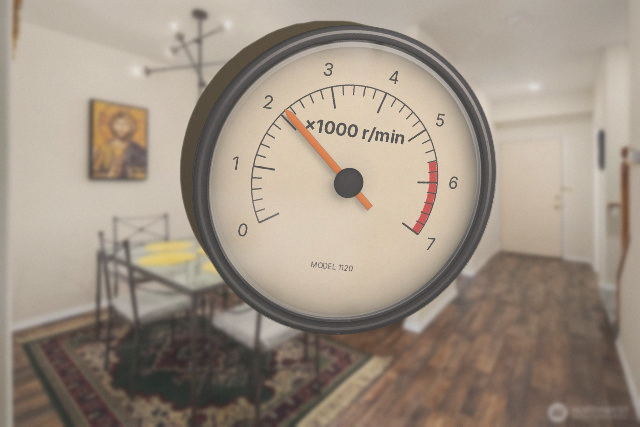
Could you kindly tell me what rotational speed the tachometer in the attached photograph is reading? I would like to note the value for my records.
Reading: 2100 rpm
